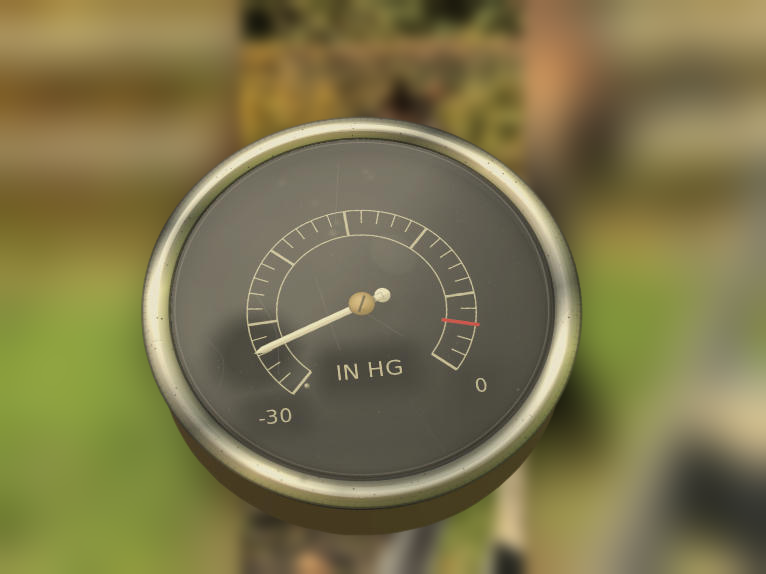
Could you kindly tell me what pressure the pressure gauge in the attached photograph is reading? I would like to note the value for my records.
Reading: -27 inHg
